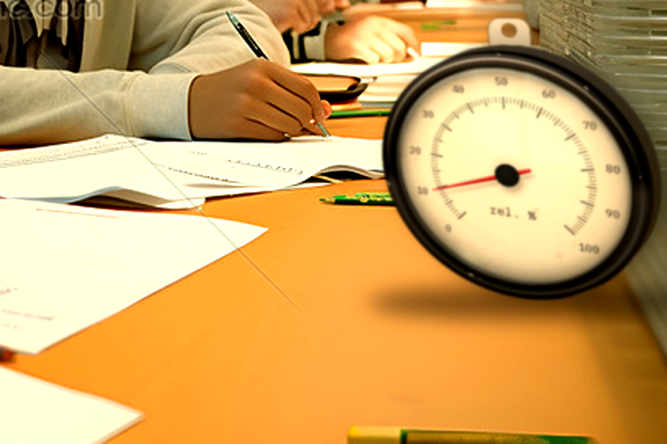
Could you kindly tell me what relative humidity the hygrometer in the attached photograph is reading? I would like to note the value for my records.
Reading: 10 %
